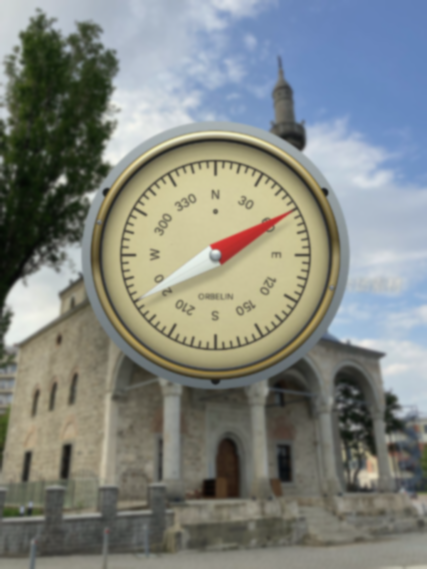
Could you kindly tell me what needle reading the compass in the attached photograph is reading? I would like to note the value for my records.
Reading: 60 °
